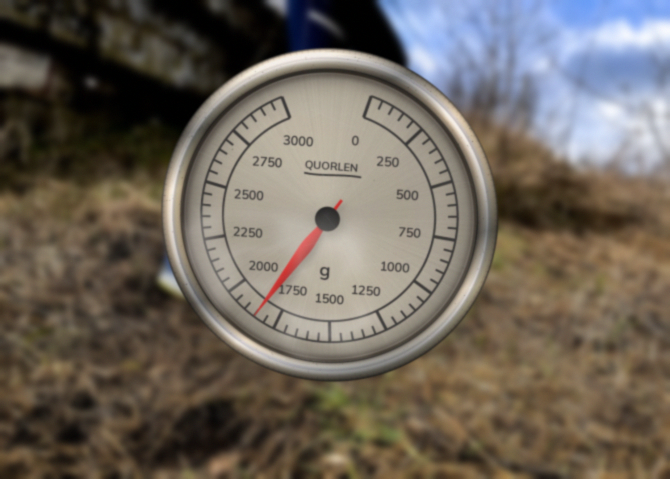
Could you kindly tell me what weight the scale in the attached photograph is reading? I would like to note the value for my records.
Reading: 1850 g
